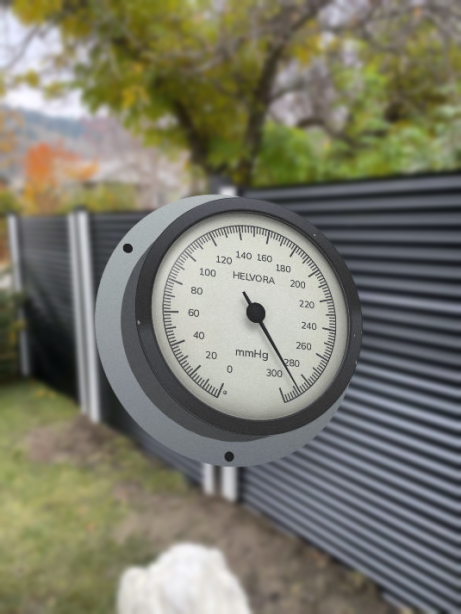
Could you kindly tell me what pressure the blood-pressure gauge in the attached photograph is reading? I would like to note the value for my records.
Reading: 290 mmHg
